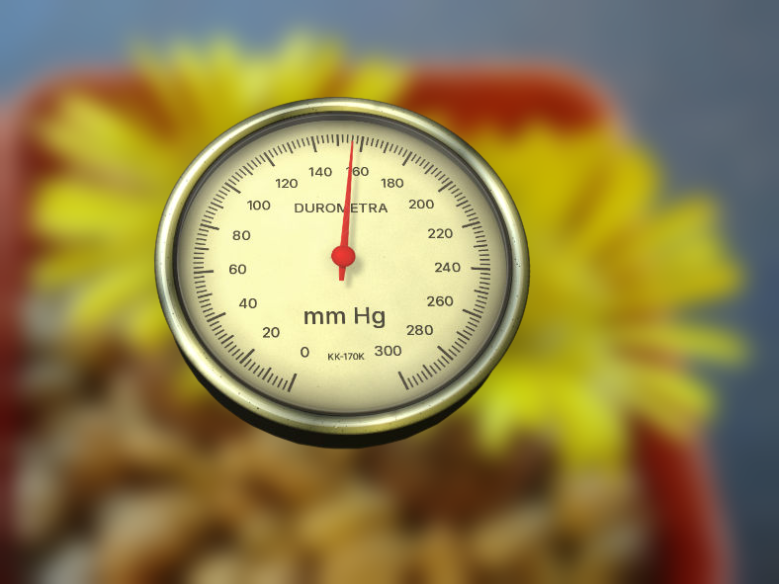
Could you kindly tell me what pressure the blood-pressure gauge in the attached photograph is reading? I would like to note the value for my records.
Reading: 156 mmHg
